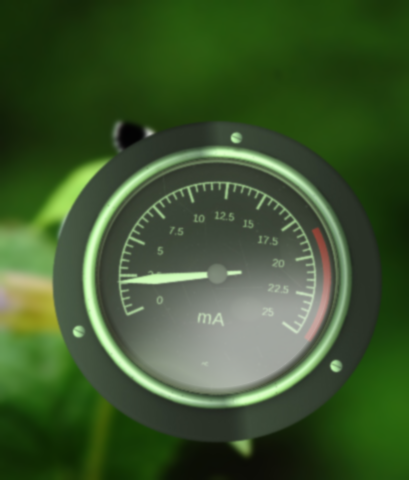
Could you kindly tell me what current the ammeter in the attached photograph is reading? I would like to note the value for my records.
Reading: 2 mA
